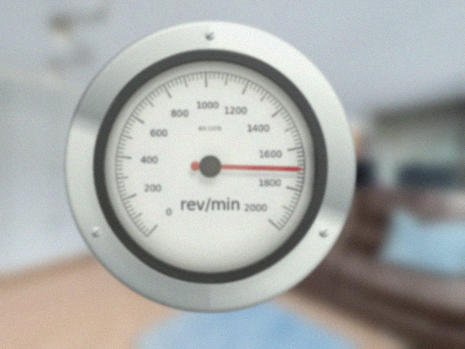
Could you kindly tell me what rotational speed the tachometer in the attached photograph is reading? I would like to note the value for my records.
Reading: 1700 rpm
